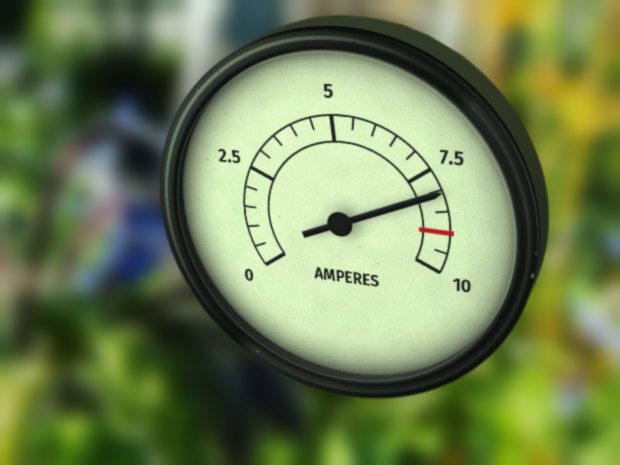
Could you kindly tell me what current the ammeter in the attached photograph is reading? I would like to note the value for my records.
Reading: 8 A
